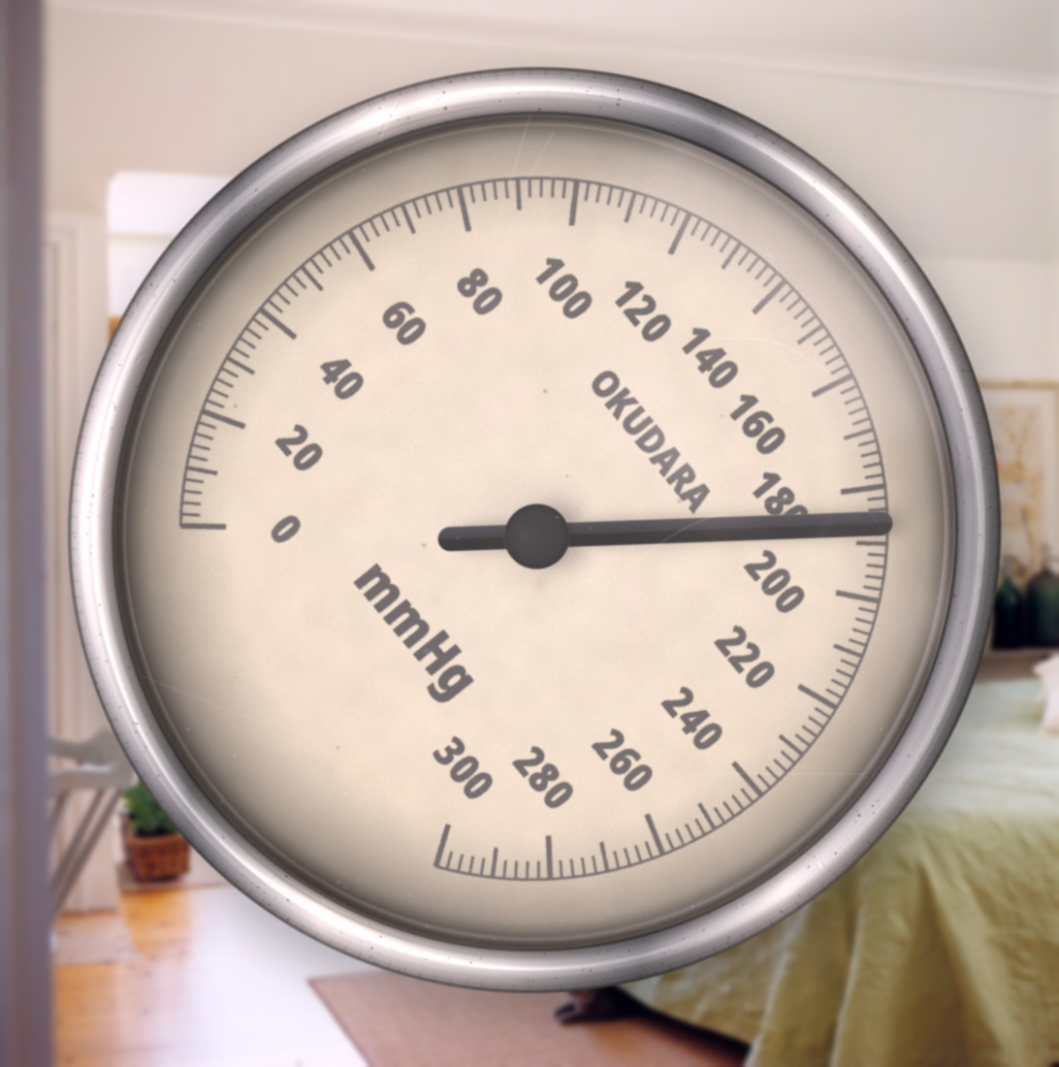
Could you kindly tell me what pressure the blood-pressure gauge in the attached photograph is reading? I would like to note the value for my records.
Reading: 186 mmHg
